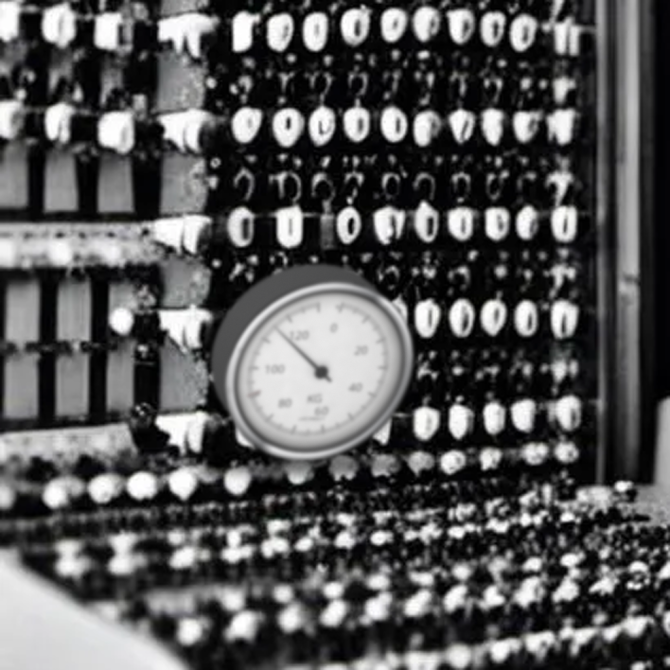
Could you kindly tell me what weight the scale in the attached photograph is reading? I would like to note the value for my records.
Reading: 115 kg
